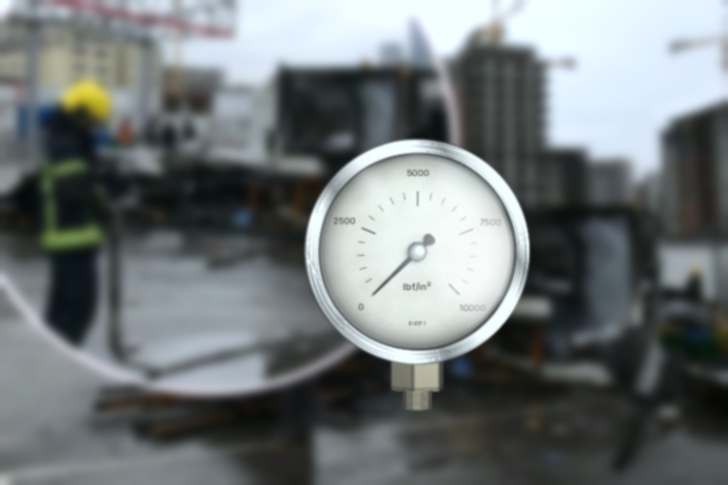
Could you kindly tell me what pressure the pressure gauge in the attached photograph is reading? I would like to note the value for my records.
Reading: 0 psi
